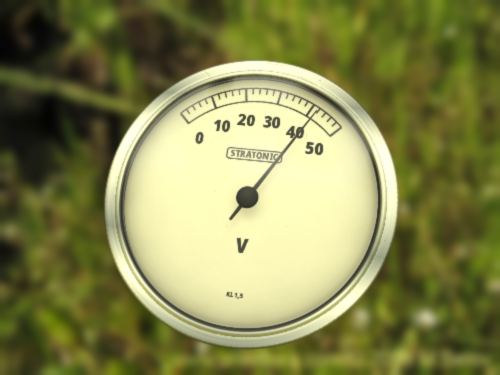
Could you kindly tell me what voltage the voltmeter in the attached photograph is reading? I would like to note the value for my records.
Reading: 42 V
